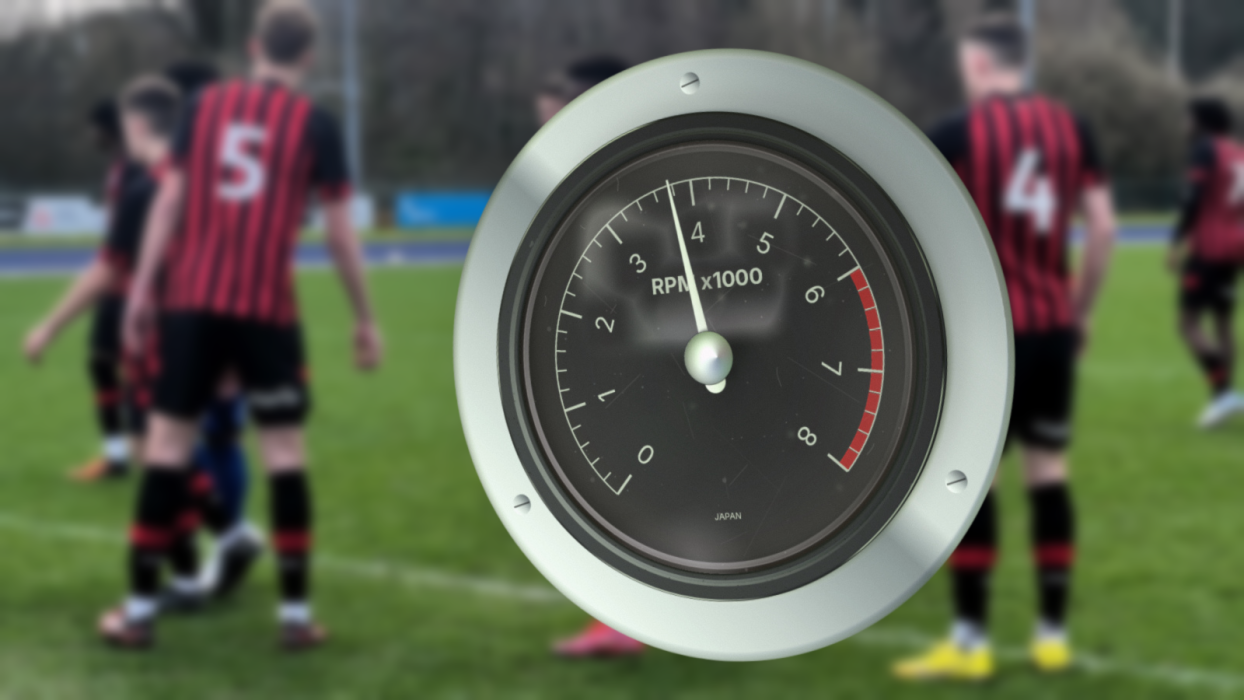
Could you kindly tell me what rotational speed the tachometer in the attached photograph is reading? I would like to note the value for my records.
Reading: 3800 rpm
